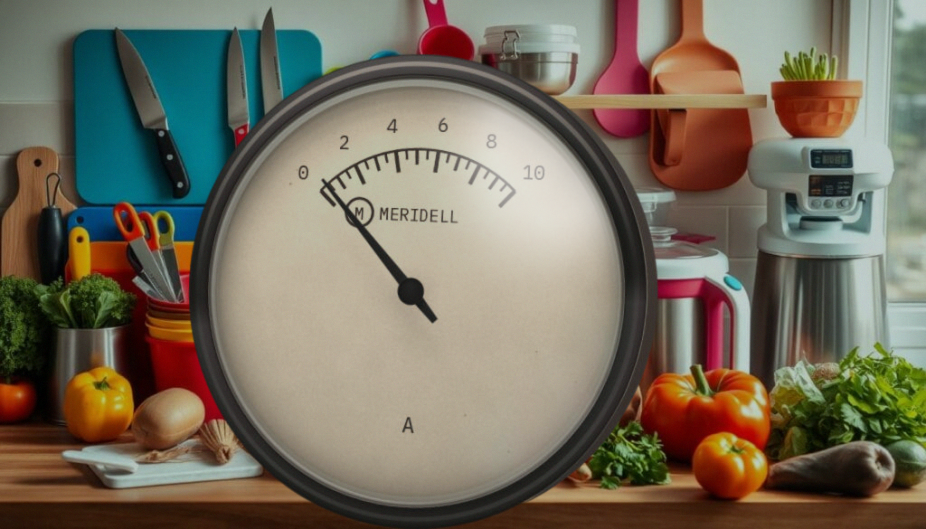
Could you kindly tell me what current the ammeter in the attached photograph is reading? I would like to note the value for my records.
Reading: 0.5 A
